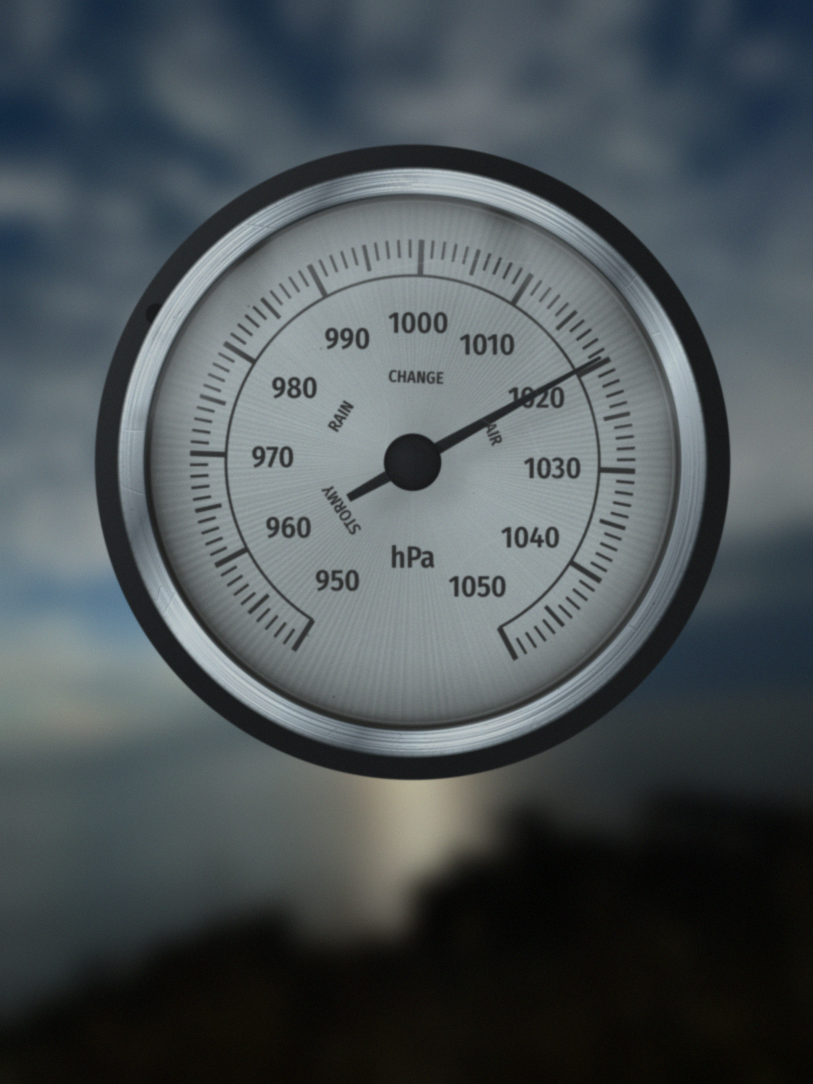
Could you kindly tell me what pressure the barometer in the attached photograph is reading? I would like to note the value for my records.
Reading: 1019.5 hPa
